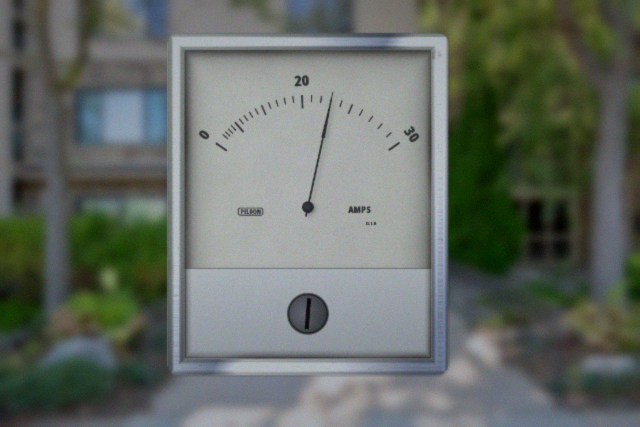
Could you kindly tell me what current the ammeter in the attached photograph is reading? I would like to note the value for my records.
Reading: 23 A
